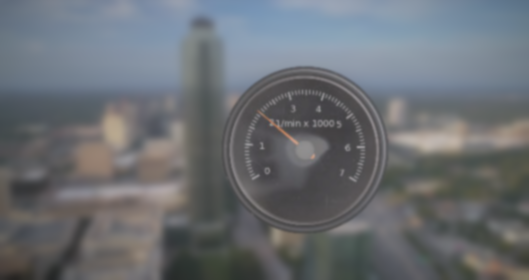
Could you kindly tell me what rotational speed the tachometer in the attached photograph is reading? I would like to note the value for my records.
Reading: 2000 rpm
